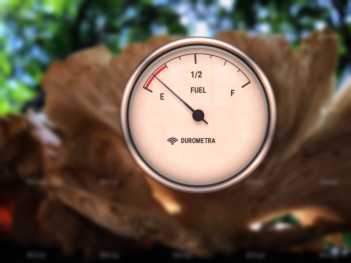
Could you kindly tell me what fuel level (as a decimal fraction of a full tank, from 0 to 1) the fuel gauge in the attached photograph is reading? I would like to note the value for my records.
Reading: 0.125
